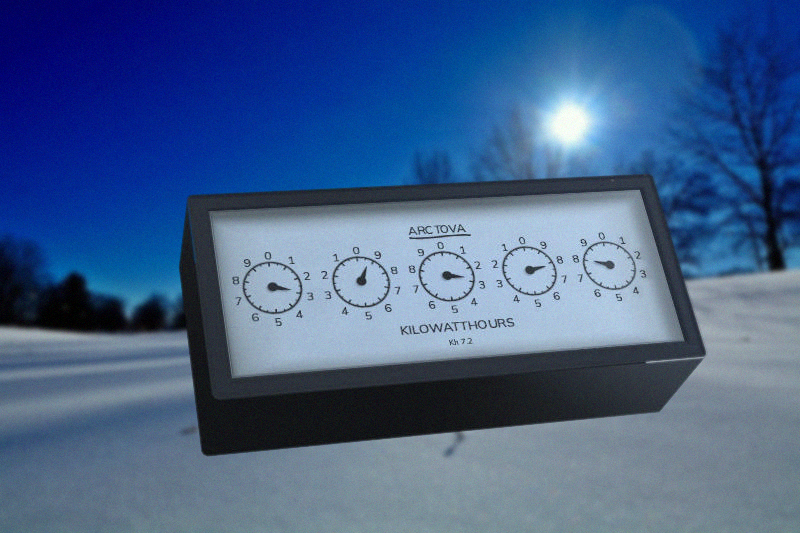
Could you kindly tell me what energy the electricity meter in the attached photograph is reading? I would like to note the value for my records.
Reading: 29278 kWh
